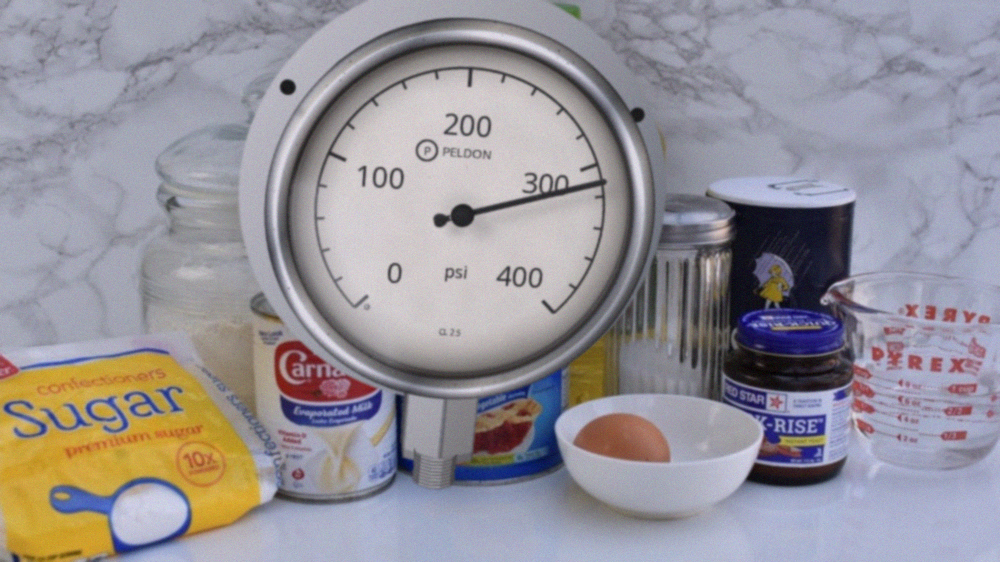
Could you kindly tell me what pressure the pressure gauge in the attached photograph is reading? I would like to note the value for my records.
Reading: 310 psi
